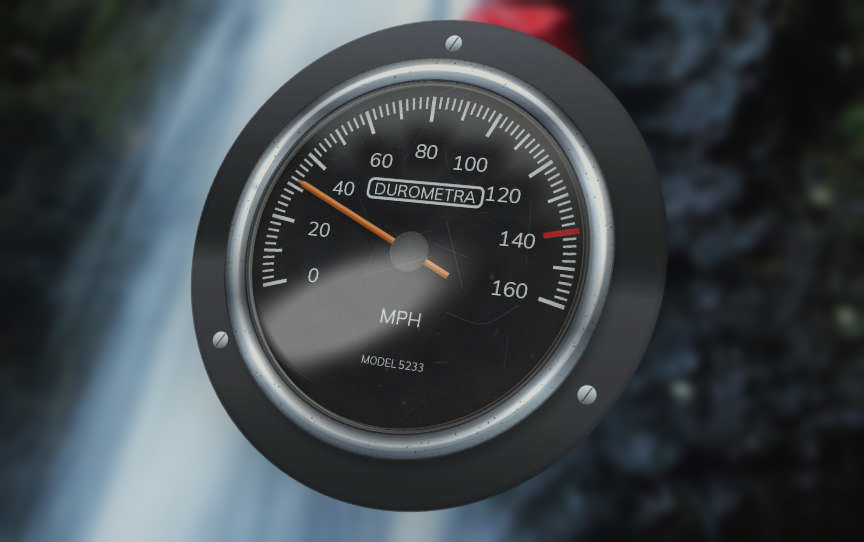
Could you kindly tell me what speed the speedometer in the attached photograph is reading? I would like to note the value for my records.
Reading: 32 mph
